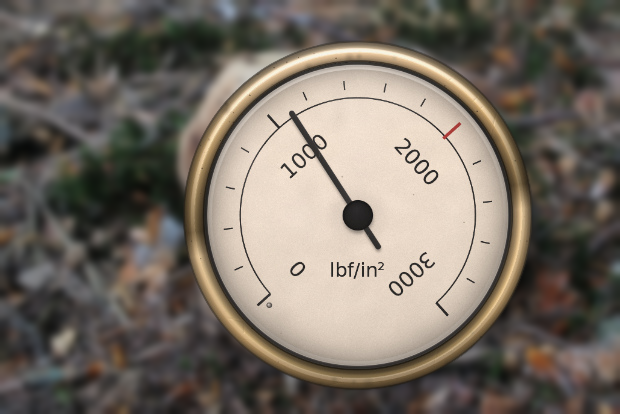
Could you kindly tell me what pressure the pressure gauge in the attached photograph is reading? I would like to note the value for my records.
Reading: 1100 psi
